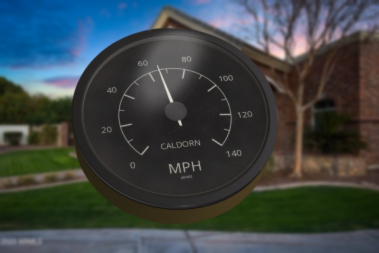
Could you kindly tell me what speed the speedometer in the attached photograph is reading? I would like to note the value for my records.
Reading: 65 mph
